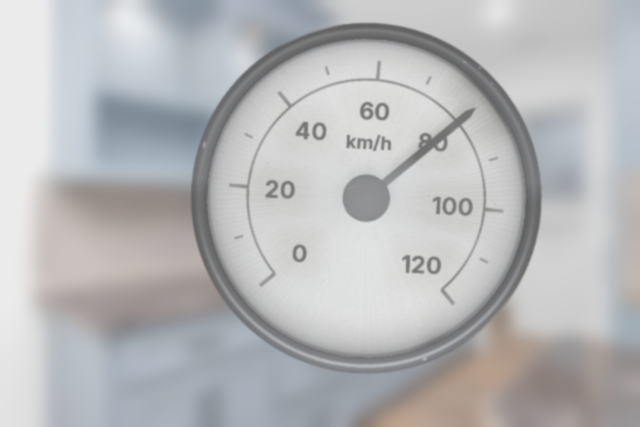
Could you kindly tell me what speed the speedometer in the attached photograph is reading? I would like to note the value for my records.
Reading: 80 km/h
